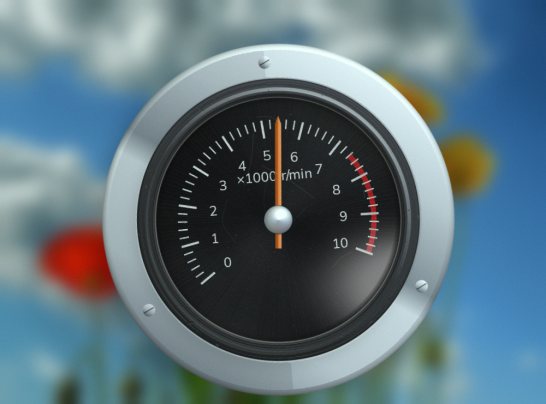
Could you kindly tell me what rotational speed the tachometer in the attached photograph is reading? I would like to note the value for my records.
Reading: 5400 rpm
